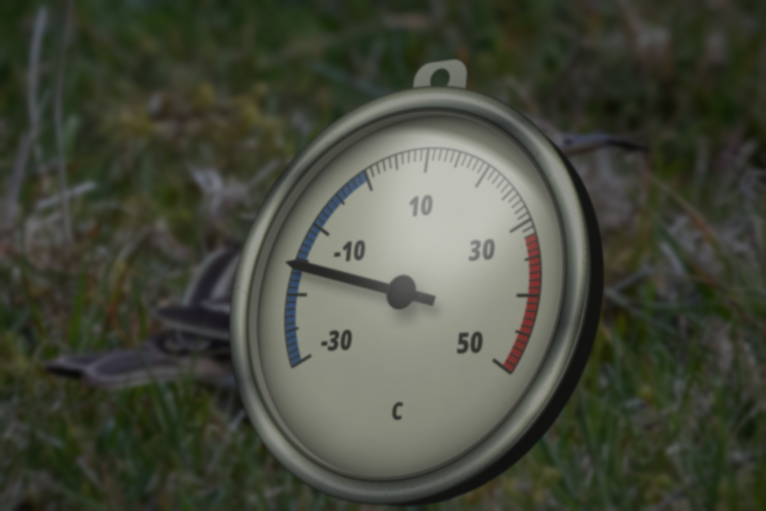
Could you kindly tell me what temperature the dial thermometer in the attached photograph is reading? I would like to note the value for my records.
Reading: -16 °C
